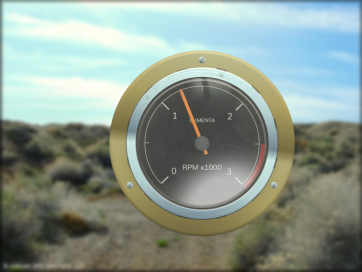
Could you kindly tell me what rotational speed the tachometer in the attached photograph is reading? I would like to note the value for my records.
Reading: 1250 rpm
